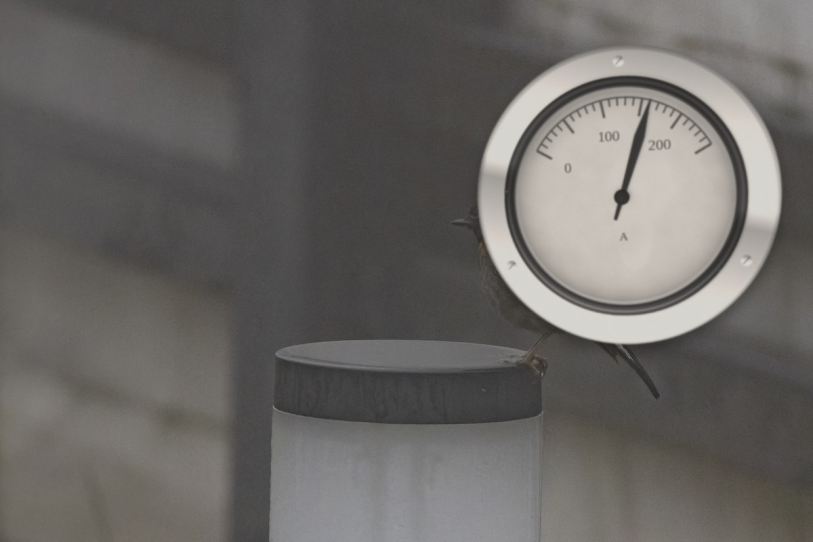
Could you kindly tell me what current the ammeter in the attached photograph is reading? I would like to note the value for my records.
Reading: 160 A
